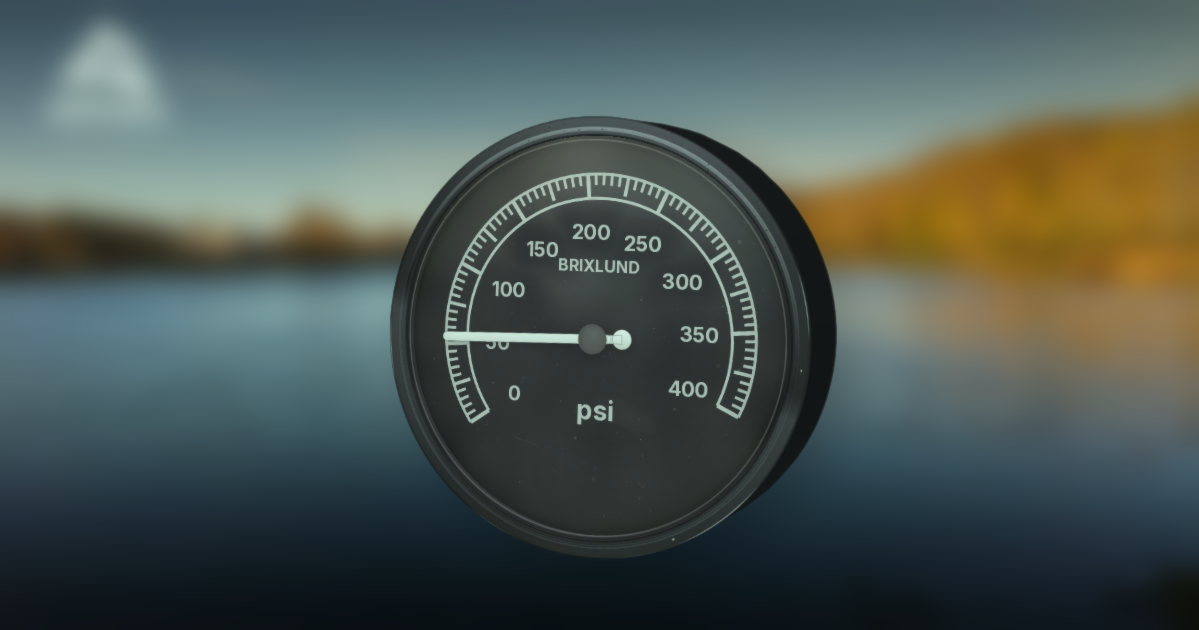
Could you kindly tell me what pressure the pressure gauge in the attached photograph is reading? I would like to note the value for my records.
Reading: 55 psi
